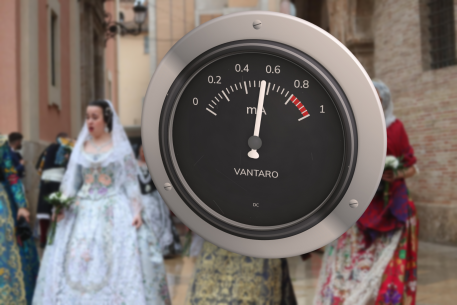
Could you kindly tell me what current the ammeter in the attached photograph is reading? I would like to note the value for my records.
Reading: 0.56 mA
